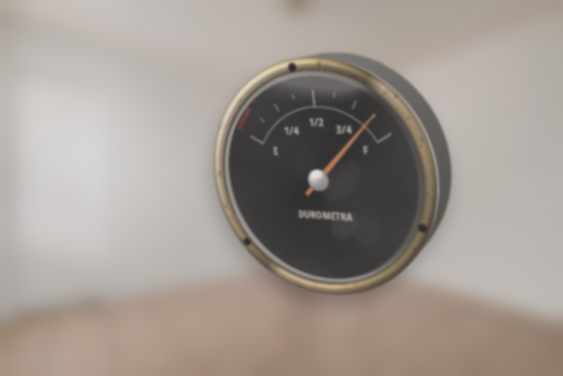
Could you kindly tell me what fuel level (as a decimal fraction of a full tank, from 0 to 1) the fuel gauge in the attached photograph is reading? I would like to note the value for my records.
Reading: 0.875
